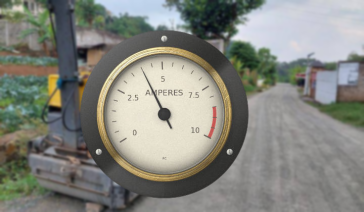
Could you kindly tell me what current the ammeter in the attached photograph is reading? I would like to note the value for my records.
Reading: 4 A
